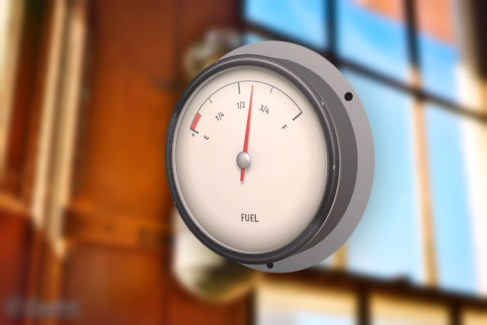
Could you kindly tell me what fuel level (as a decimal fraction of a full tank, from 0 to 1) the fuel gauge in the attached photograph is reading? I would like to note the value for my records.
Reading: 0.625
